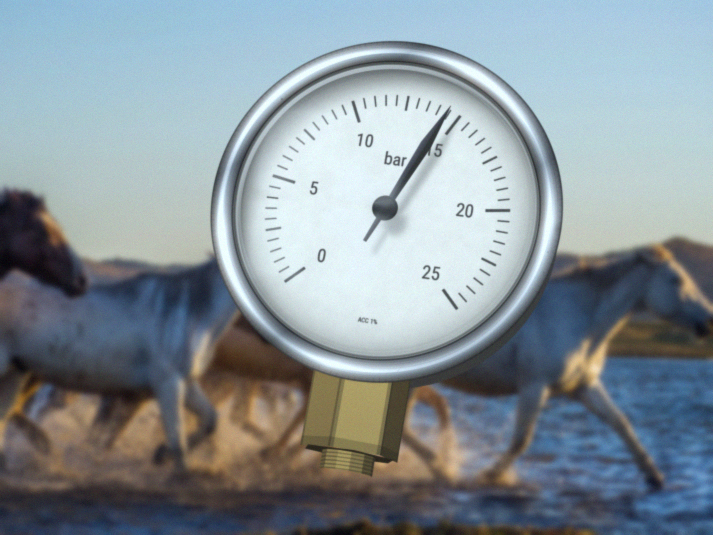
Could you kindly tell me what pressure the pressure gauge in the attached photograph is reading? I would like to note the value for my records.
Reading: 14.5 bar
